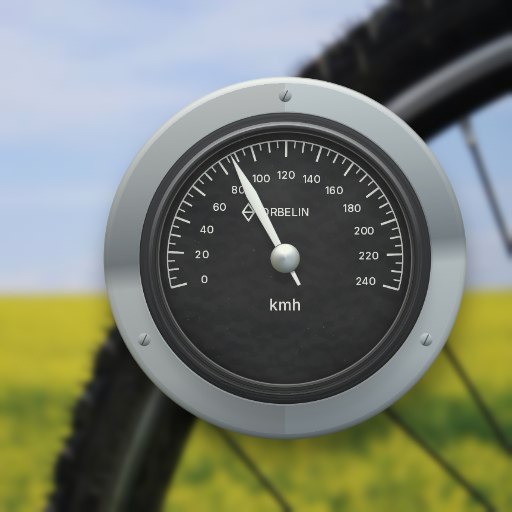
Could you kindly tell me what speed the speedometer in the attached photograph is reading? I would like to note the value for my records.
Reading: 87.5 km/h
